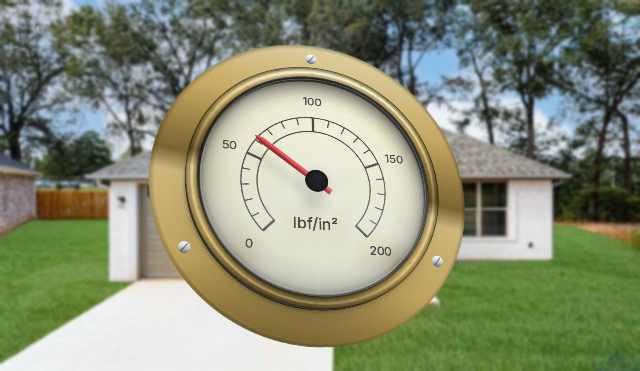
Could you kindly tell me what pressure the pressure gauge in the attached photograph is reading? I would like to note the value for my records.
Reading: 60 psi
